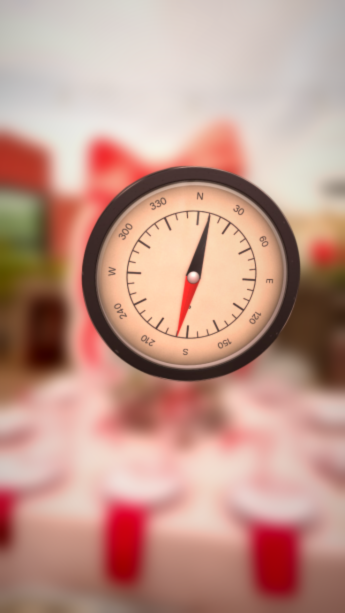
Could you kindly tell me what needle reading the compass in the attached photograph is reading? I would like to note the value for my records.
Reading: 190 °
